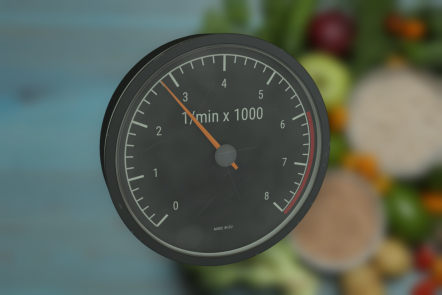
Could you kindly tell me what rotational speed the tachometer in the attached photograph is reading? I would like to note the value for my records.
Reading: 2800 rpm
